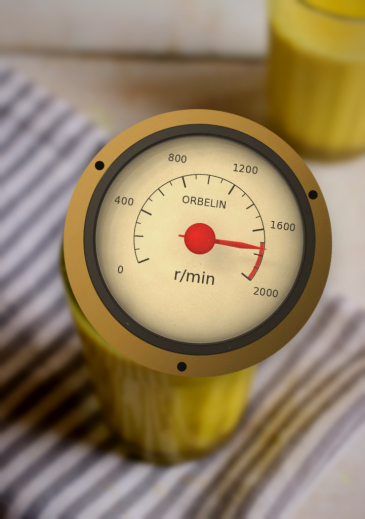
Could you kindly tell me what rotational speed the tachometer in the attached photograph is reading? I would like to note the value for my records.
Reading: 1750 rpm
